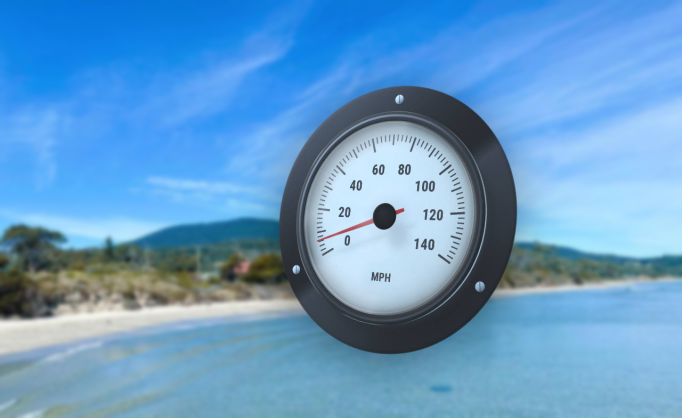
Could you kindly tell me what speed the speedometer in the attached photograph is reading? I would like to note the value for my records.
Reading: 6 mph
